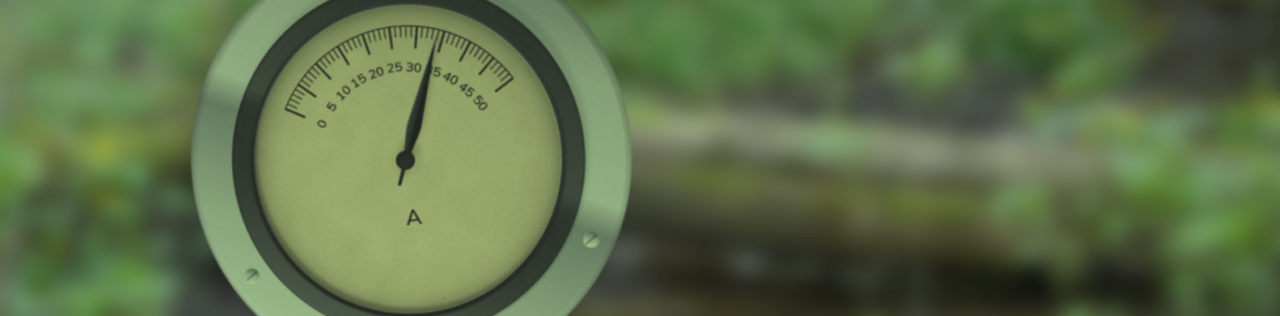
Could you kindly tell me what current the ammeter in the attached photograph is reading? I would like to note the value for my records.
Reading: 34 A
